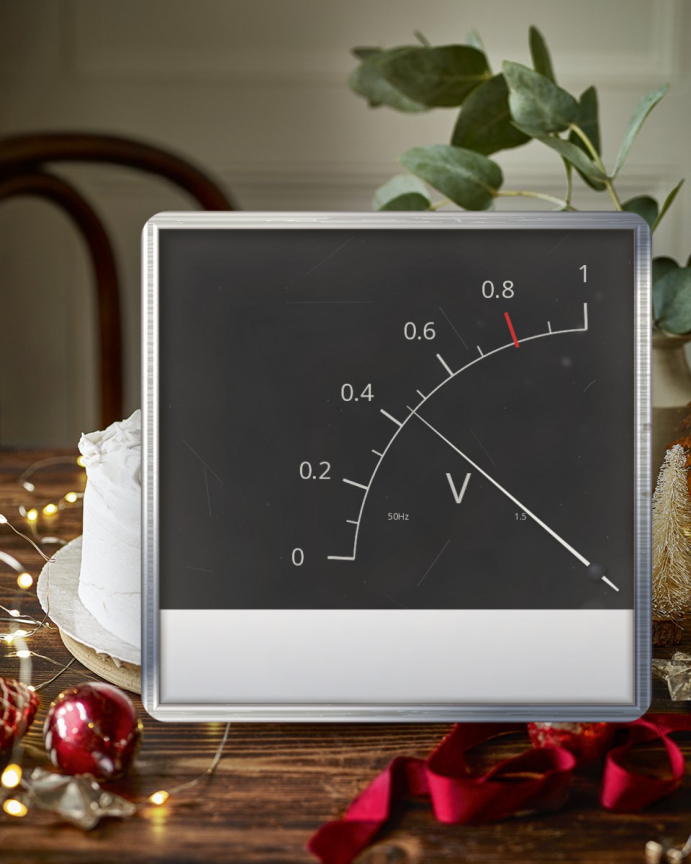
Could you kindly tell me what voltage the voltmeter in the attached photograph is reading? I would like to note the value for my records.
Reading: 0.45 V
